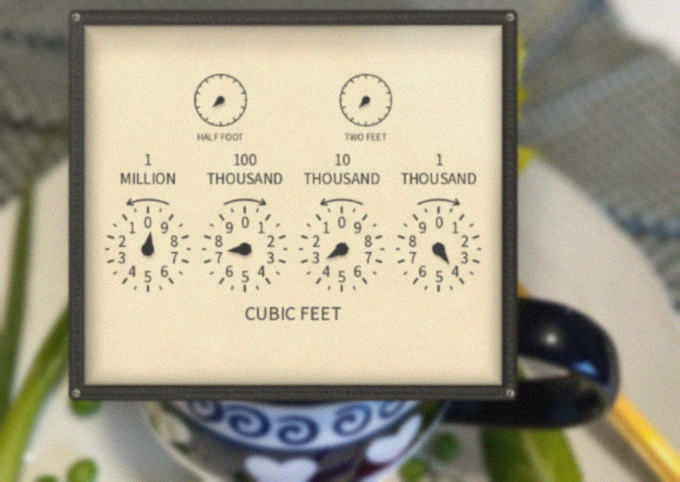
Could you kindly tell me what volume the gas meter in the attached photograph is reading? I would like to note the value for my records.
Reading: 973400 ft³
